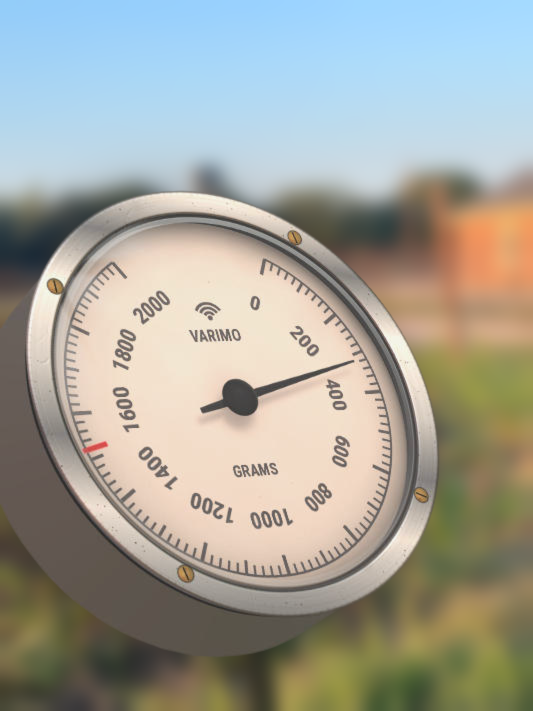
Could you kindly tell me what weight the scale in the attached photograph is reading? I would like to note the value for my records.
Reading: 320 g
